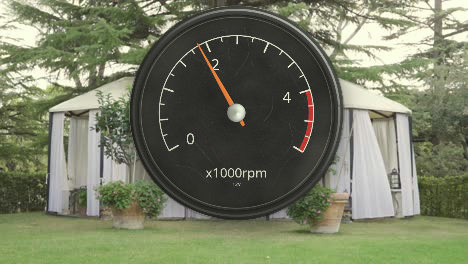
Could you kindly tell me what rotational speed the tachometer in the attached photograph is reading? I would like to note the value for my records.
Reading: 1875 rpm
